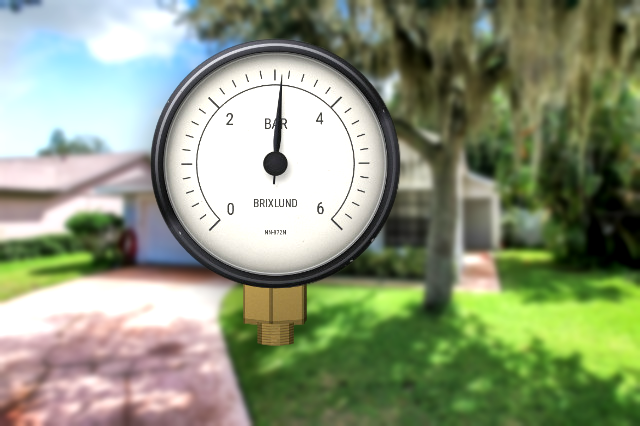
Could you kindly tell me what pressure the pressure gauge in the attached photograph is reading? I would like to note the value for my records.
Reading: 3.1 bar
